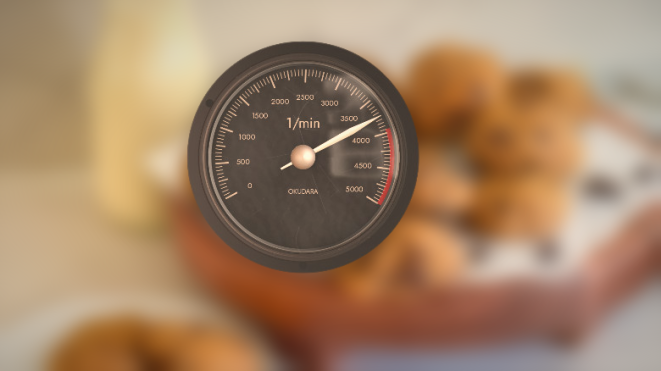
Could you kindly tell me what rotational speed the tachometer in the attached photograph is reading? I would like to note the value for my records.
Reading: 3750 rpm
